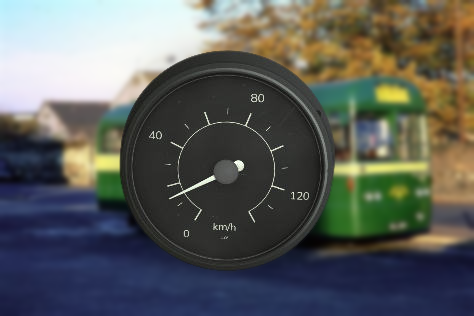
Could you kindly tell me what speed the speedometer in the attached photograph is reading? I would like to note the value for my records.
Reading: 15 km/h
